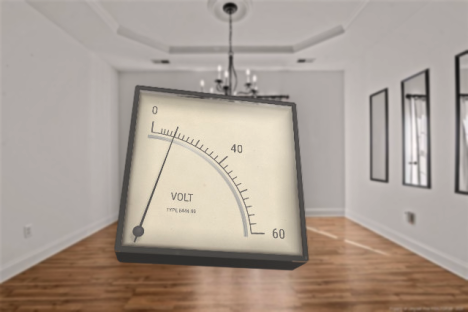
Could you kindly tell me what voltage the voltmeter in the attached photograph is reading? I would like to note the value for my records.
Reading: 20 V
